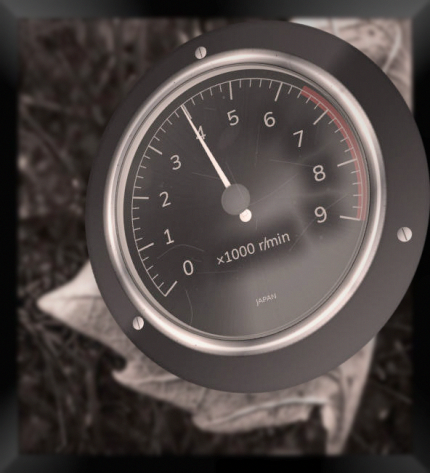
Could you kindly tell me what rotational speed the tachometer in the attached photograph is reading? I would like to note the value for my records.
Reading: 4000 rpm
